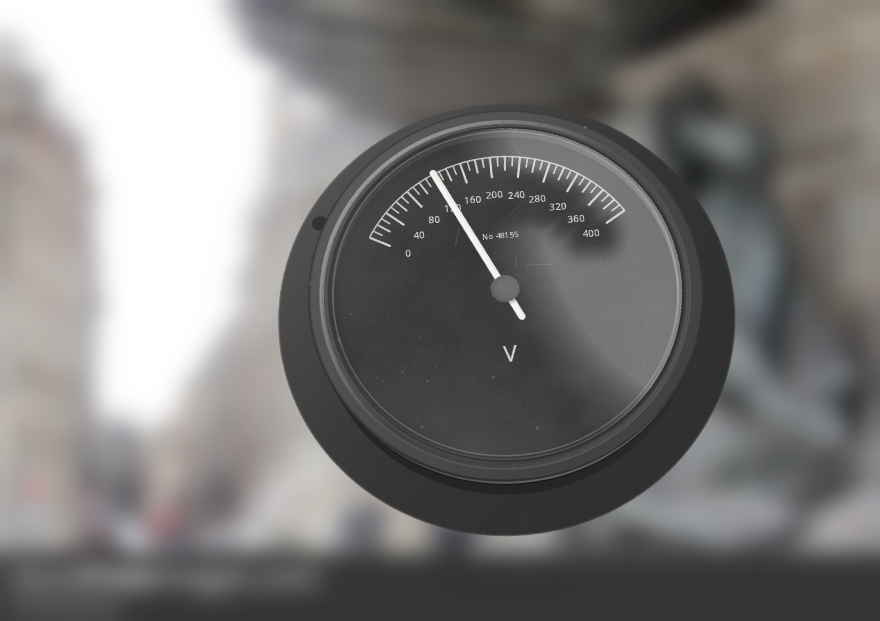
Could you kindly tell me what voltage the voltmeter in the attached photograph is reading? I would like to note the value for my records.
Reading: 120 V
